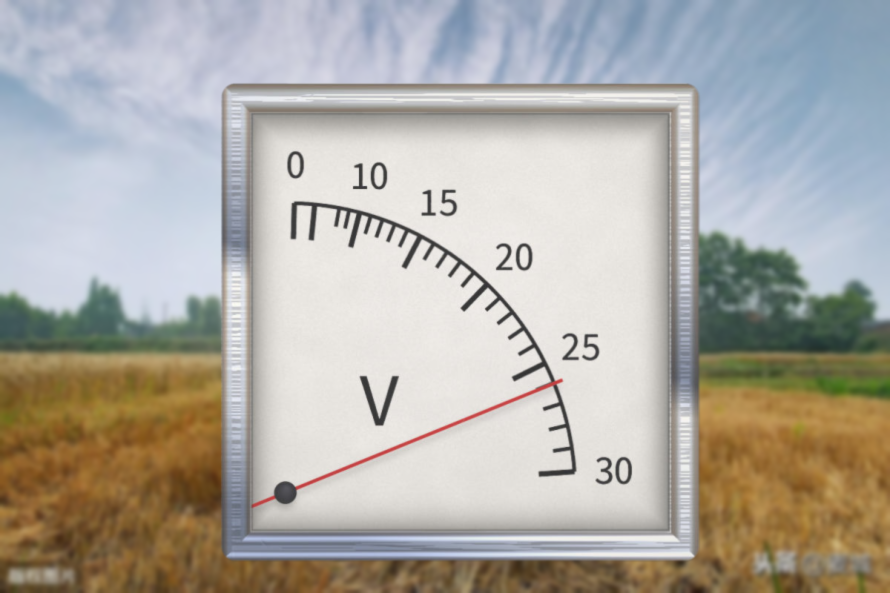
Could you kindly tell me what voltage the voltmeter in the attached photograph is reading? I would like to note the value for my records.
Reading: 26 V
